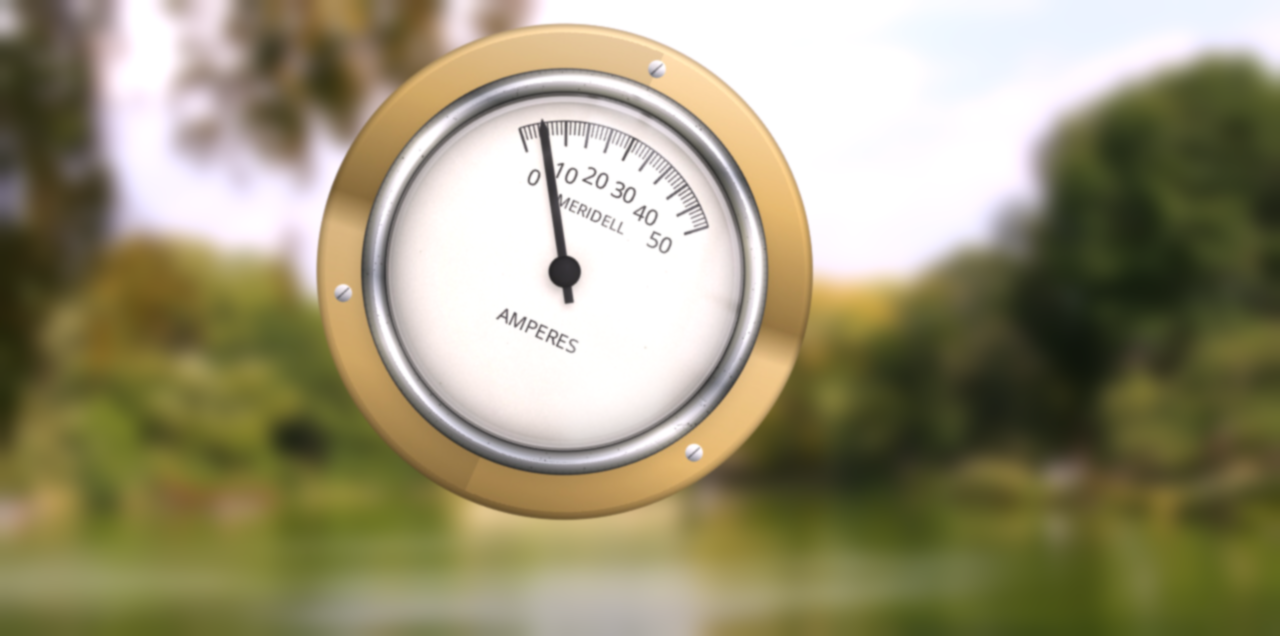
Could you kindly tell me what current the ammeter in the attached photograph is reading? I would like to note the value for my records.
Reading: 5 A
